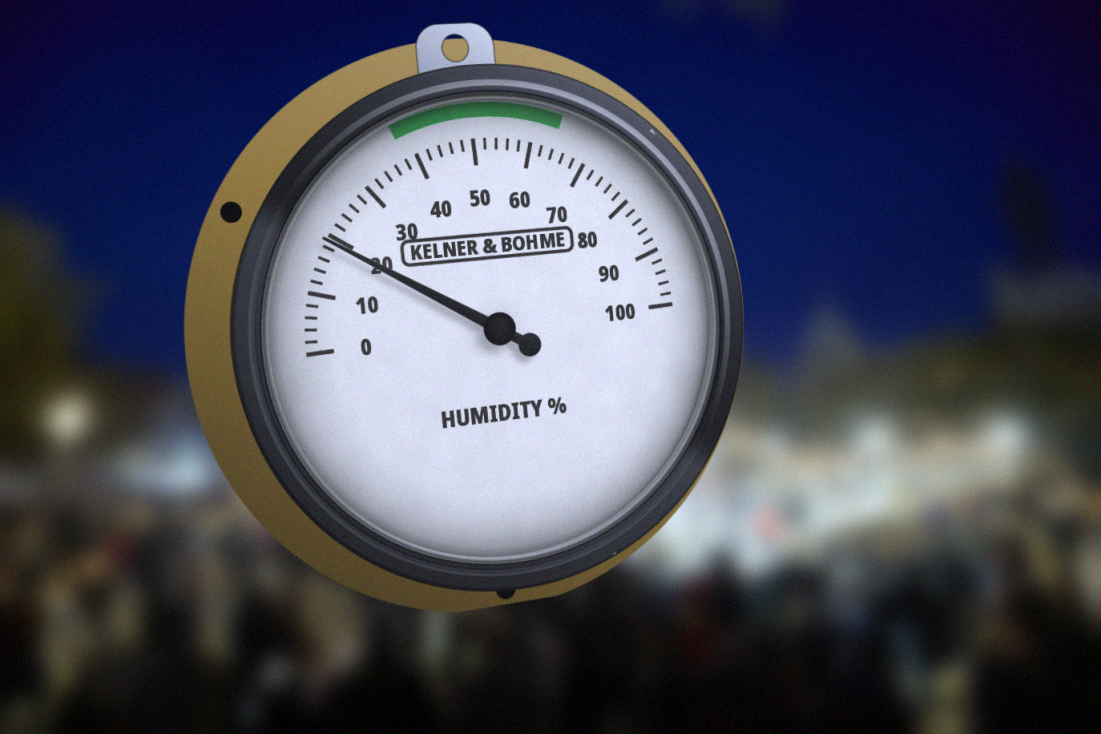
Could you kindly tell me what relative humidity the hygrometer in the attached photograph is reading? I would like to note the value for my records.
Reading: 19 %
